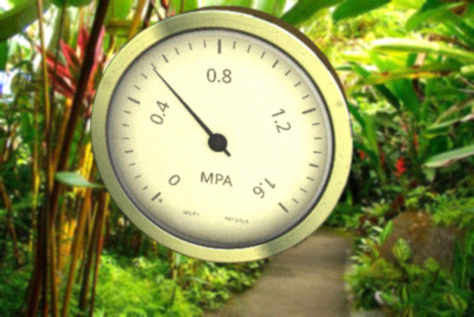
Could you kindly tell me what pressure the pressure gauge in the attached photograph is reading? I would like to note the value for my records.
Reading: 0.55 MPa
